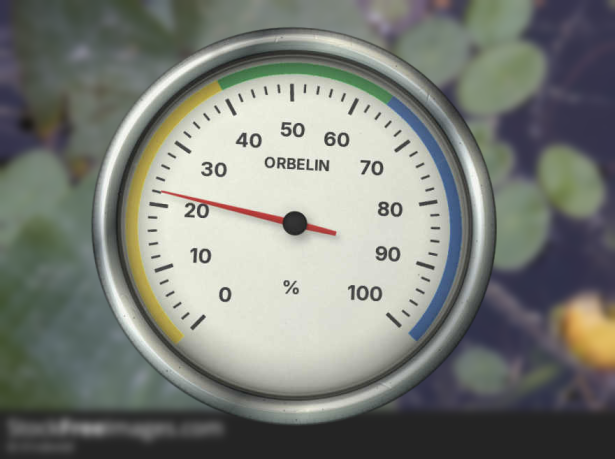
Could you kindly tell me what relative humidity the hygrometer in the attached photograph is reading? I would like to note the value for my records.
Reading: 22 %
